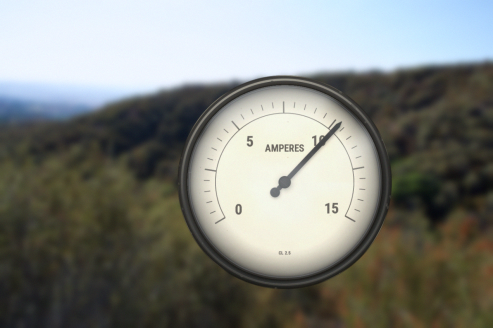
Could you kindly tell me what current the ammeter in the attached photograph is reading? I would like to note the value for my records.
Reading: 10.25 A
